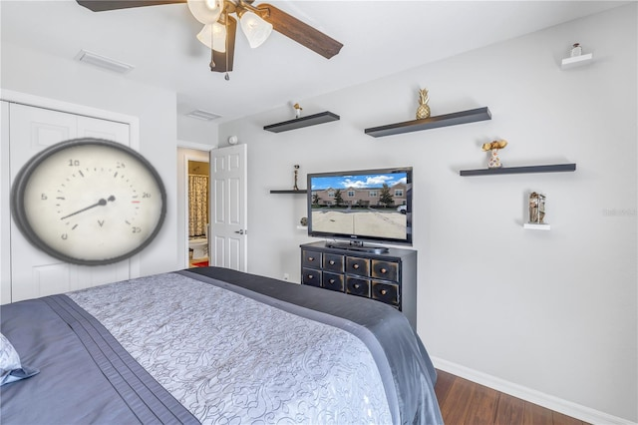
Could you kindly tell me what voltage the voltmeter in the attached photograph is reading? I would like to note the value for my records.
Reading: 2 V
